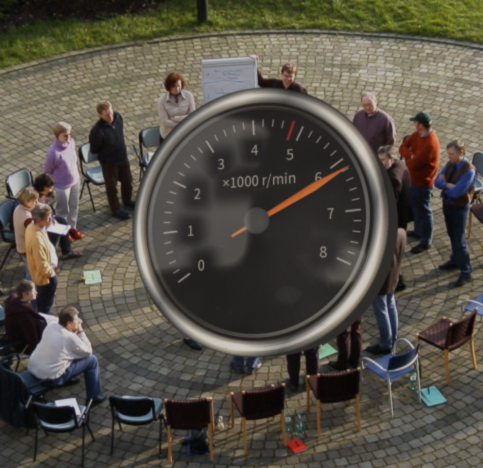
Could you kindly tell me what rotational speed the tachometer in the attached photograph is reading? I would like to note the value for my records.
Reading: 6200 rpm
